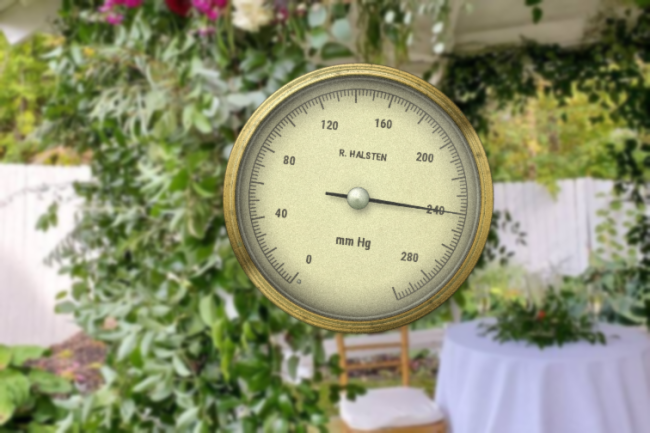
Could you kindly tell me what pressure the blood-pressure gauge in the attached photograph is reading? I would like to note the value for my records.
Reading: 240 mmHg
